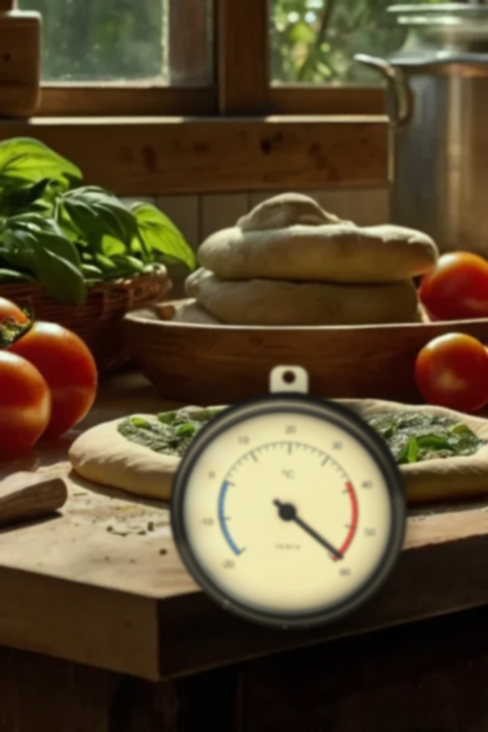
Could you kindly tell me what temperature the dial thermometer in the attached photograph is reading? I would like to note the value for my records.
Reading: 58 °C
